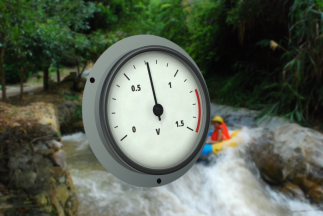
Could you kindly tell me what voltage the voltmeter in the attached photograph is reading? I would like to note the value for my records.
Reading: 0.7 V
